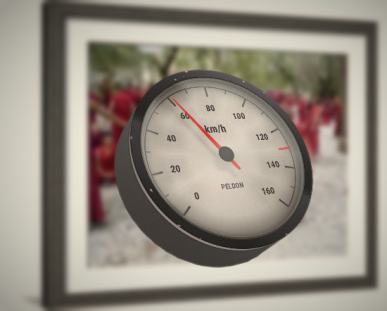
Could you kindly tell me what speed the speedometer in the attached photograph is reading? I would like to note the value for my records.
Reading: 60 km/h
